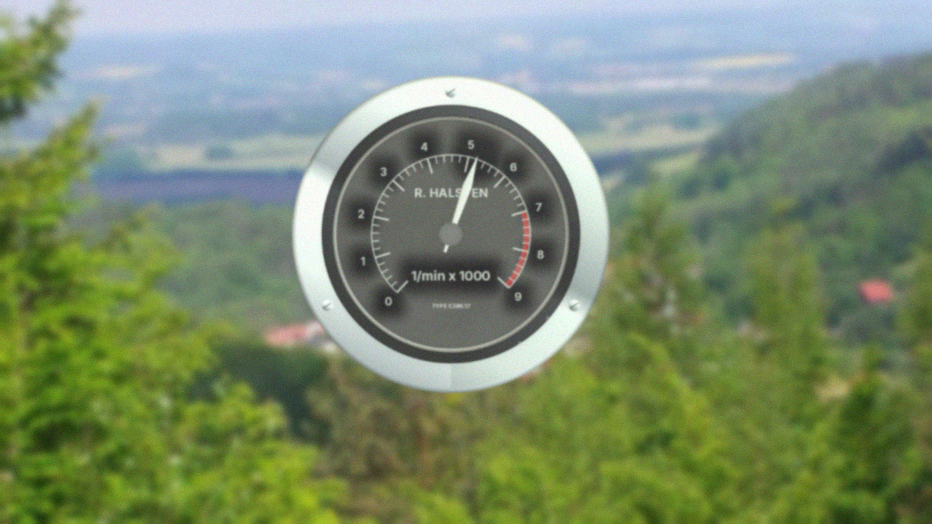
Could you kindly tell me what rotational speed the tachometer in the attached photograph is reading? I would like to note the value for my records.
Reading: 5200 rpm
